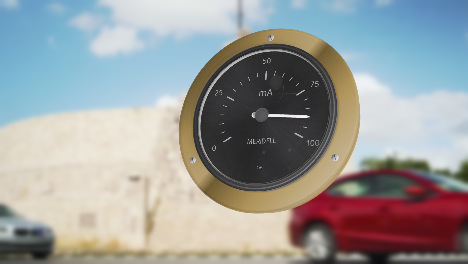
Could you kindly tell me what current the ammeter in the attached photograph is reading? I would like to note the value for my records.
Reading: 90 mA
